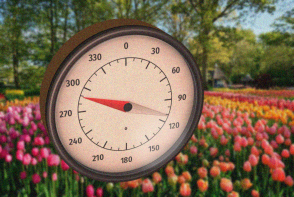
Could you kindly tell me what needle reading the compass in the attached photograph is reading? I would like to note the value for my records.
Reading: 290 °
